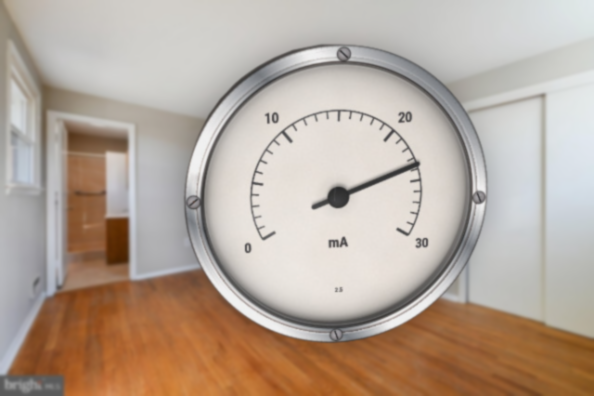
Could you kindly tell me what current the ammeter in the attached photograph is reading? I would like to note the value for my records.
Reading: 23.5 mA
